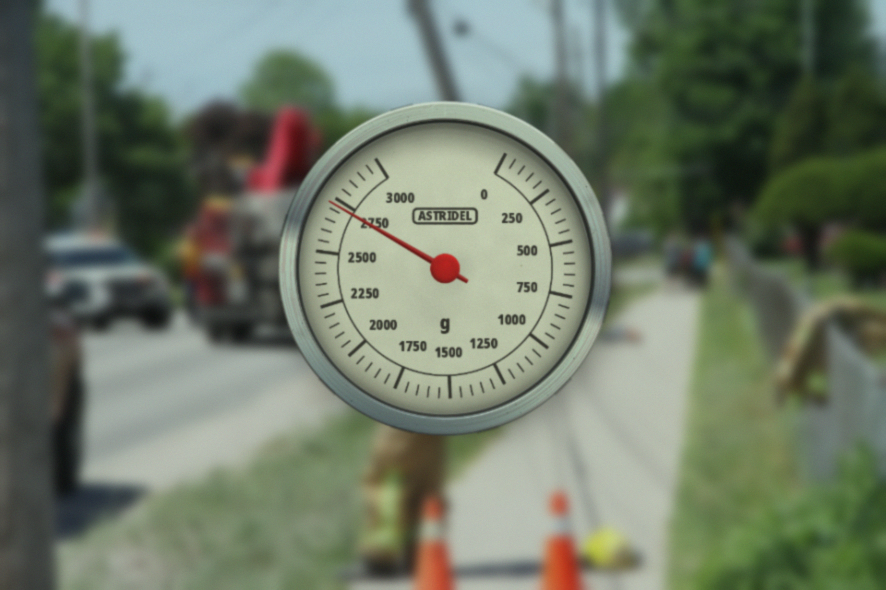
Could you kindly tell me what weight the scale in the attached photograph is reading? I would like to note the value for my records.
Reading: 2725 g
